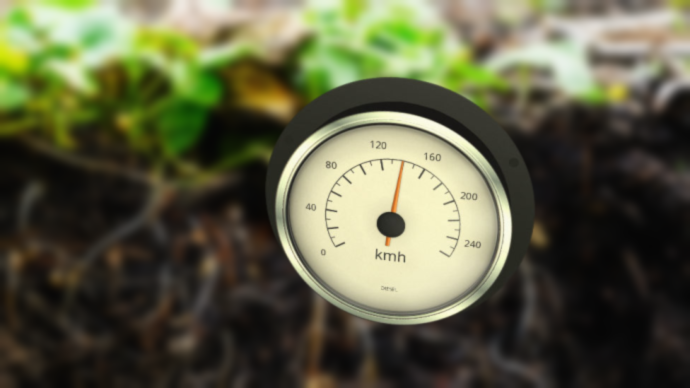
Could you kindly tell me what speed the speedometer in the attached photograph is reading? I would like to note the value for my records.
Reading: 140 km/h
